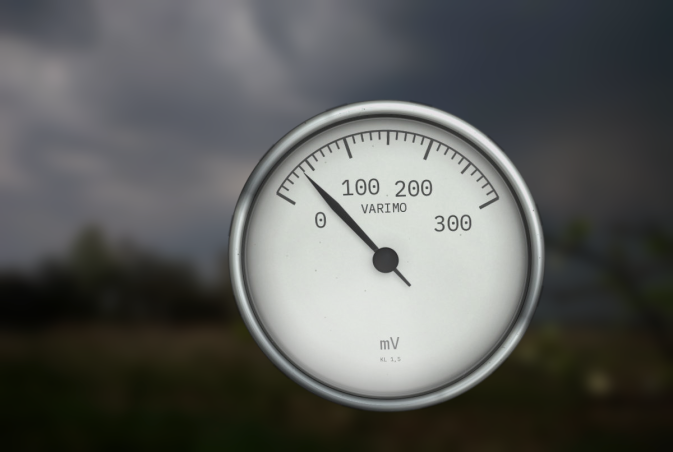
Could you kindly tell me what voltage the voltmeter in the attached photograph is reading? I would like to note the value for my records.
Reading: 40 mV
